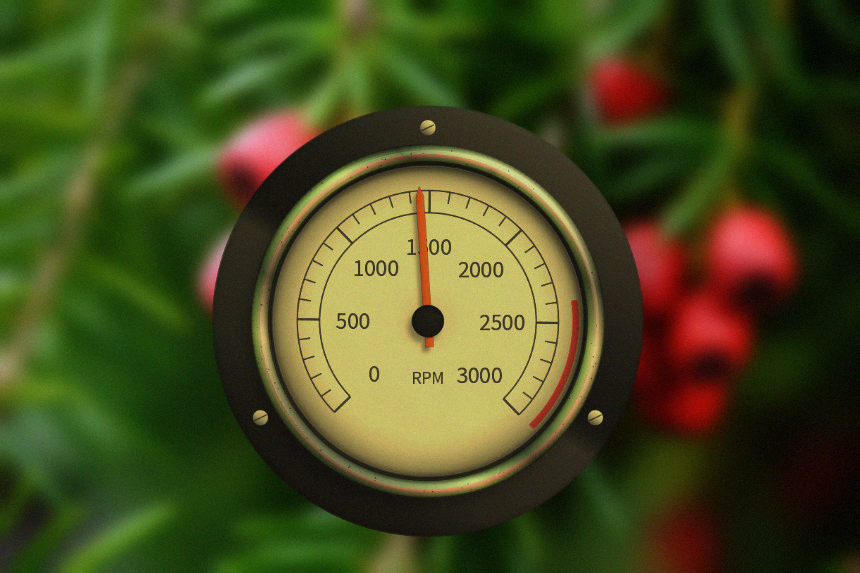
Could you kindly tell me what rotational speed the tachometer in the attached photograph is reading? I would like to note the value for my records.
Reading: 1450 rpm
